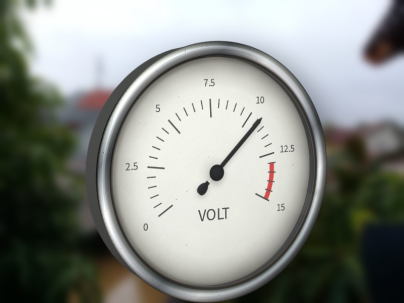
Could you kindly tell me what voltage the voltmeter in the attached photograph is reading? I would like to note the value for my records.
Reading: 10.5 V
